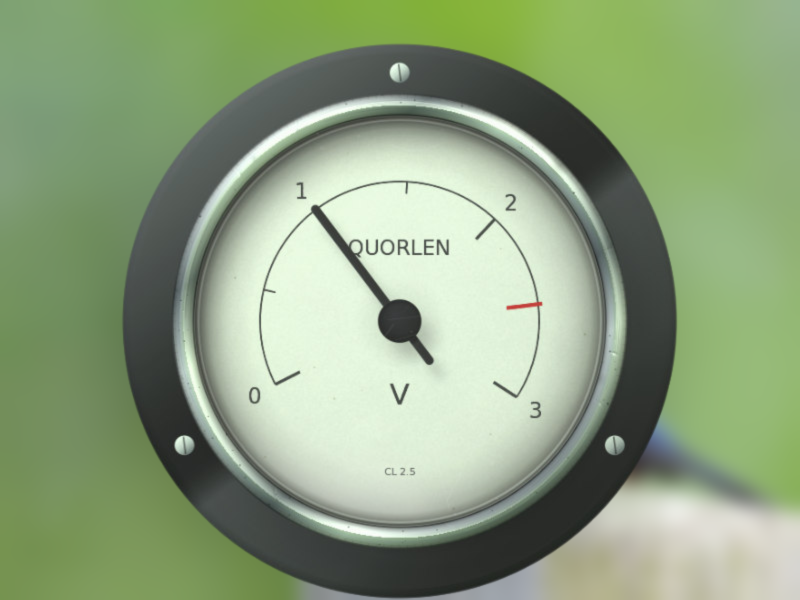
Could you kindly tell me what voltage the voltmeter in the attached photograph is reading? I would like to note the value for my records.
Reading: 1 V
